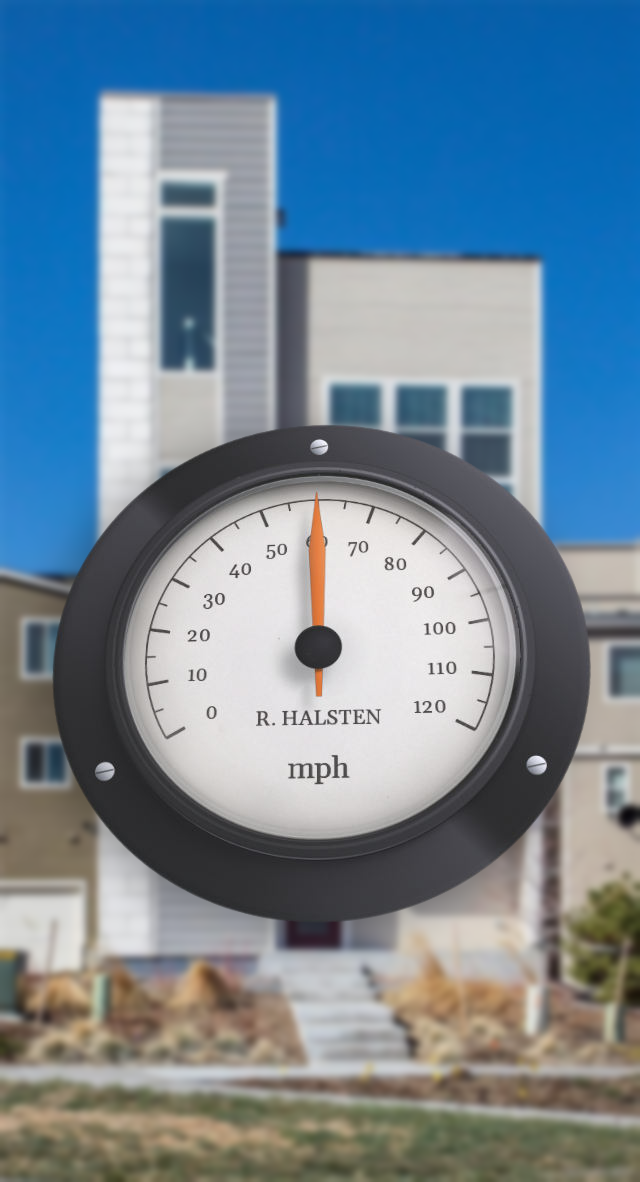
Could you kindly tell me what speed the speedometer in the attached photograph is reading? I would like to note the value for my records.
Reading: 60 mph
